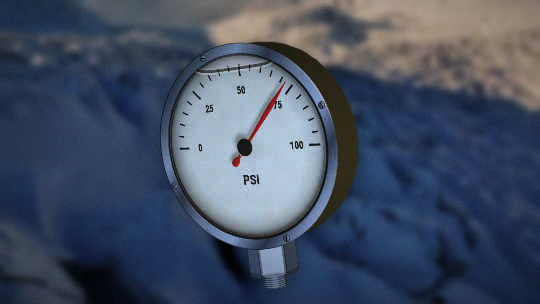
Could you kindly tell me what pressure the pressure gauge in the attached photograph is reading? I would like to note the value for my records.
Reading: 72.5 psi
